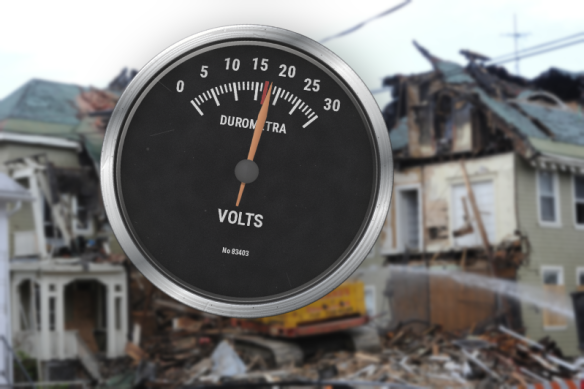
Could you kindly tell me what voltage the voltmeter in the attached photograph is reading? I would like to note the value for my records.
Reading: 18 V
